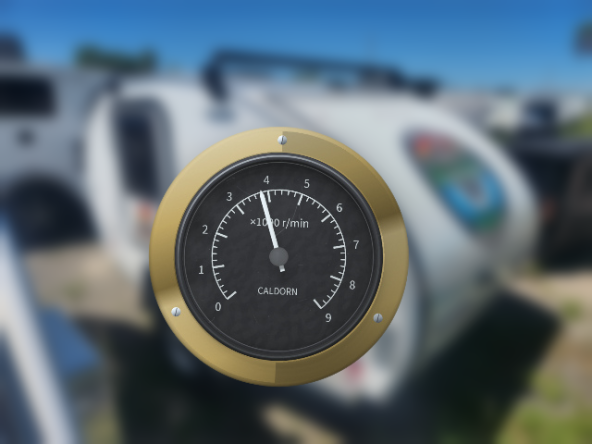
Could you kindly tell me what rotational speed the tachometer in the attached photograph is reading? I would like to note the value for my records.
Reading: 3800 rpm
